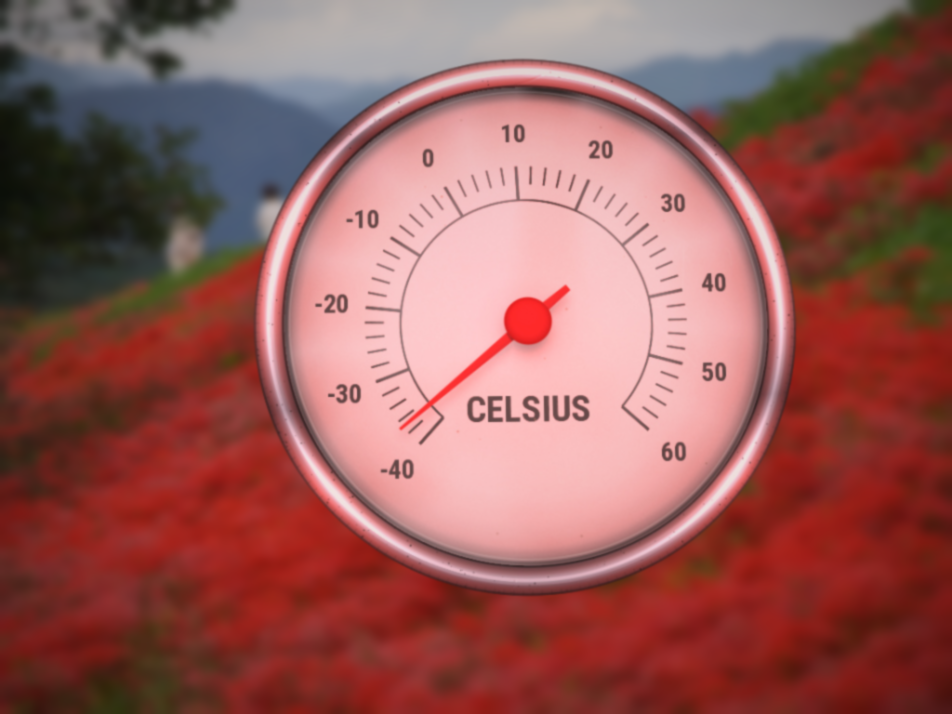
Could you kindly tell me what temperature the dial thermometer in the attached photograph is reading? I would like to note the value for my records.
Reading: -37 °C
